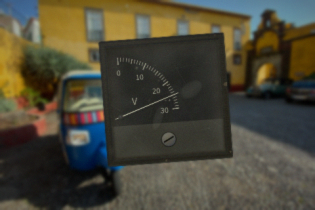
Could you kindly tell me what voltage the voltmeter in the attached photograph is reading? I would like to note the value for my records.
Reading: 25 V
